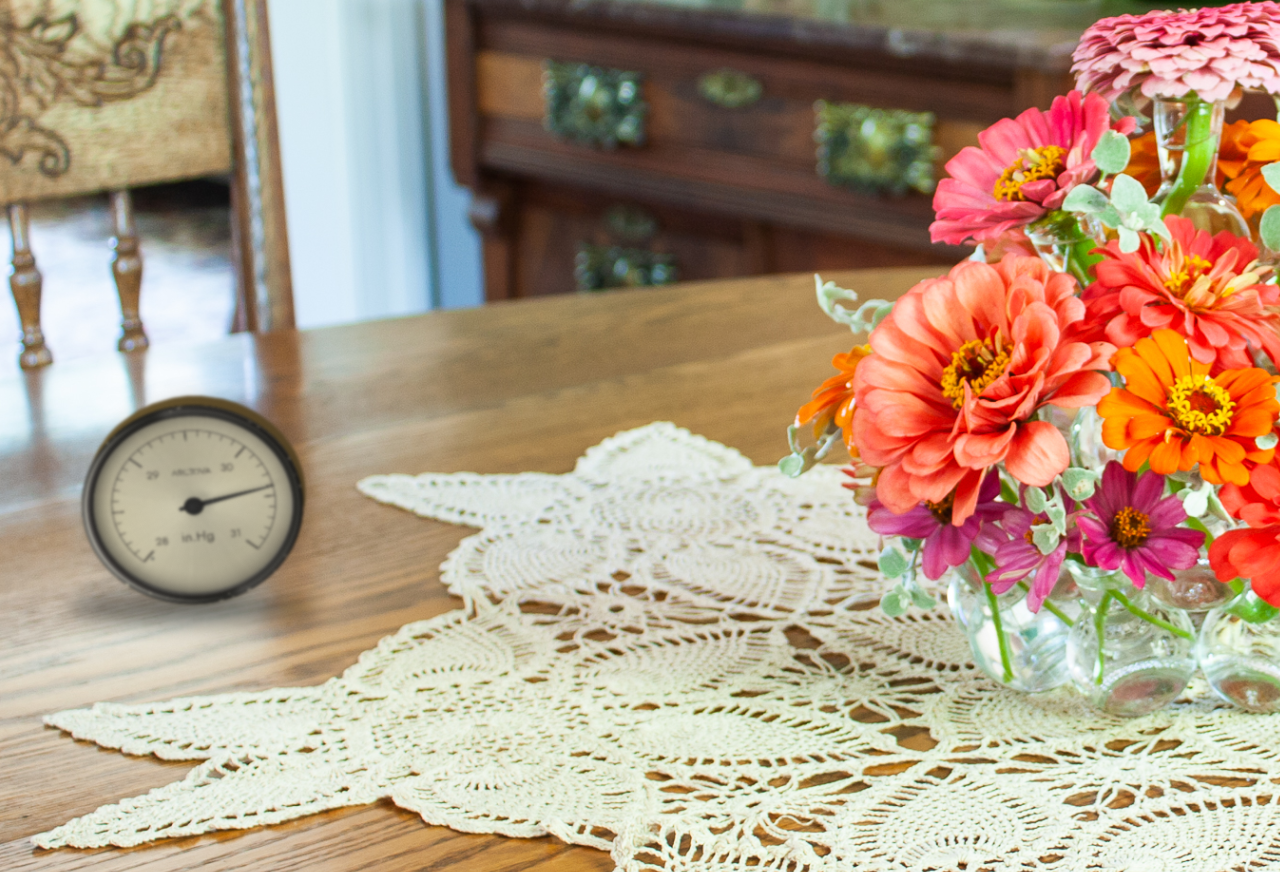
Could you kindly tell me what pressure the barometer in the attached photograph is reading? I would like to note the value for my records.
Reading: 30.4 inHg
